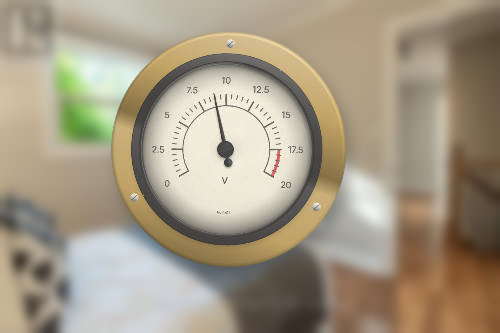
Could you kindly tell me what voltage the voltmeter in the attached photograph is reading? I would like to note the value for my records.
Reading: 9 V
